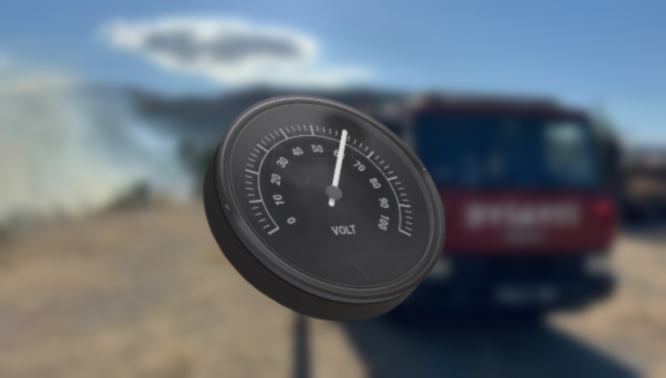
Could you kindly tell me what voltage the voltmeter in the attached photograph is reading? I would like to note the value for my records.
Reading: 60 V
